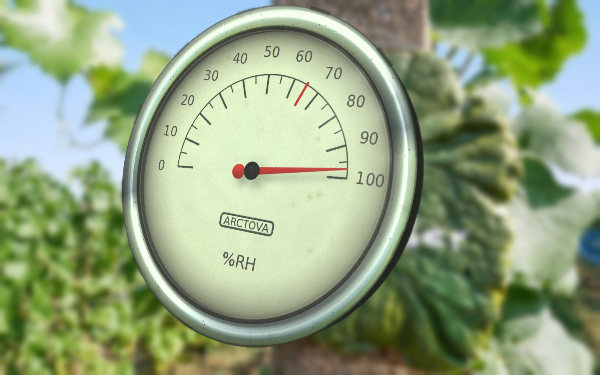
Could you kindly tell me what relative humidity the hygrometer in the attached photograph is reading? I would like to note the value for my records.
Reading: 97.5 %
